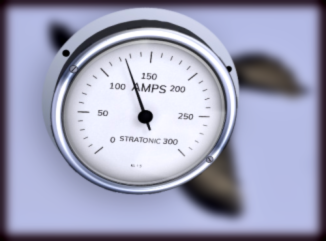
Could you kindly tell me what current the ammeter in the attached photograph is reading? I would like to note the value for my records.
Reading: 125 A
